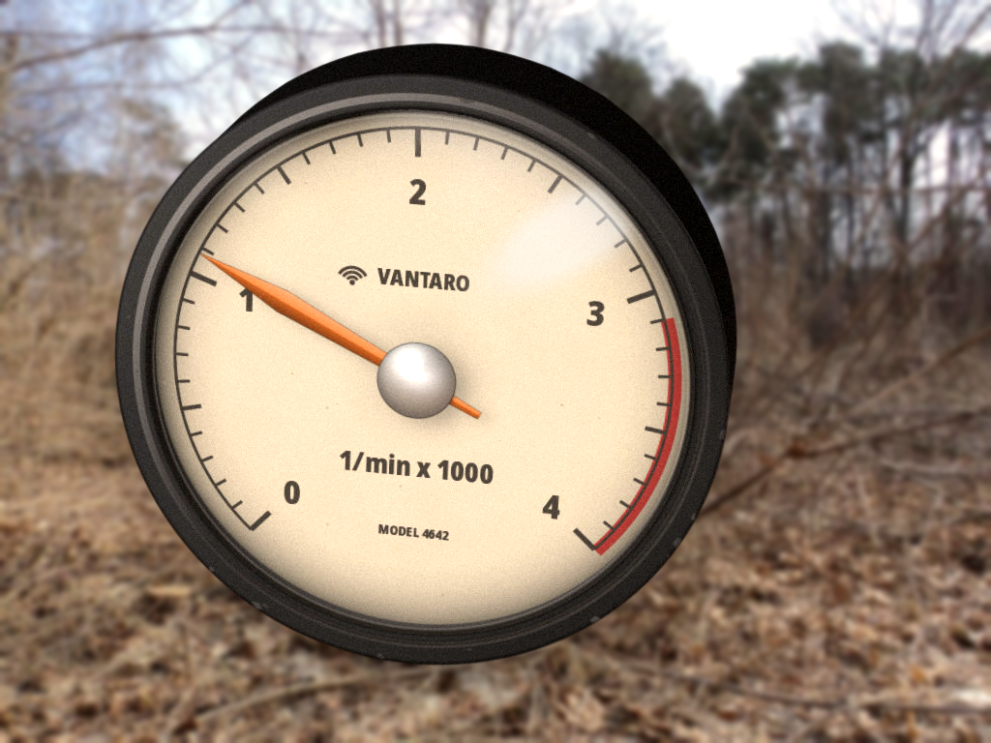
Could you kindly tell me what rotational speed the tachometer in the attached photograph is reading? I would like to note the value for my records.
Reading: 1100 rpm
